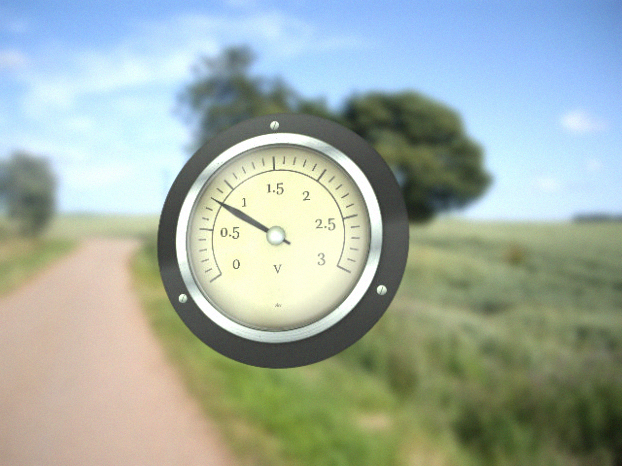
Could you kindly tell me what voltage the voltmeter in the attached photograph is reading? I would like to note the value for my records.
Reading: 0.8 V
